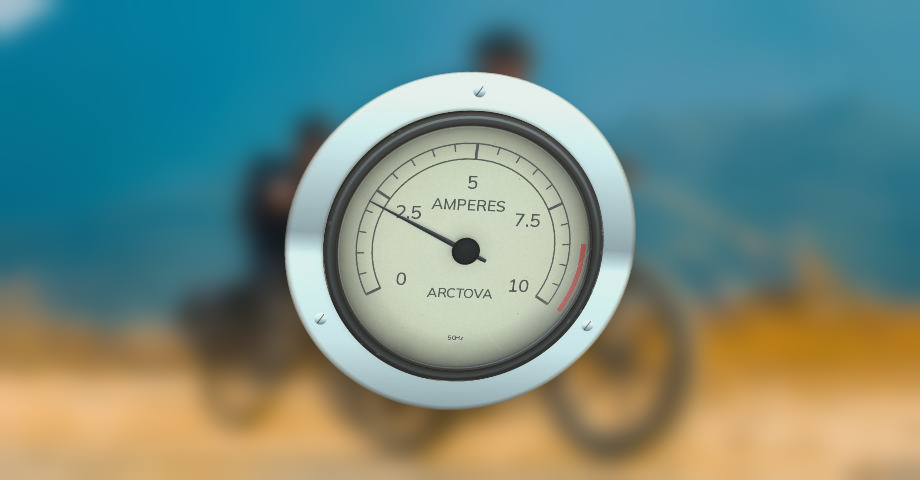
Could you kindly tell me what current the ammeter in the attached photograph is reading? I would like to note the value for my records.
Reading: 2.25 A
